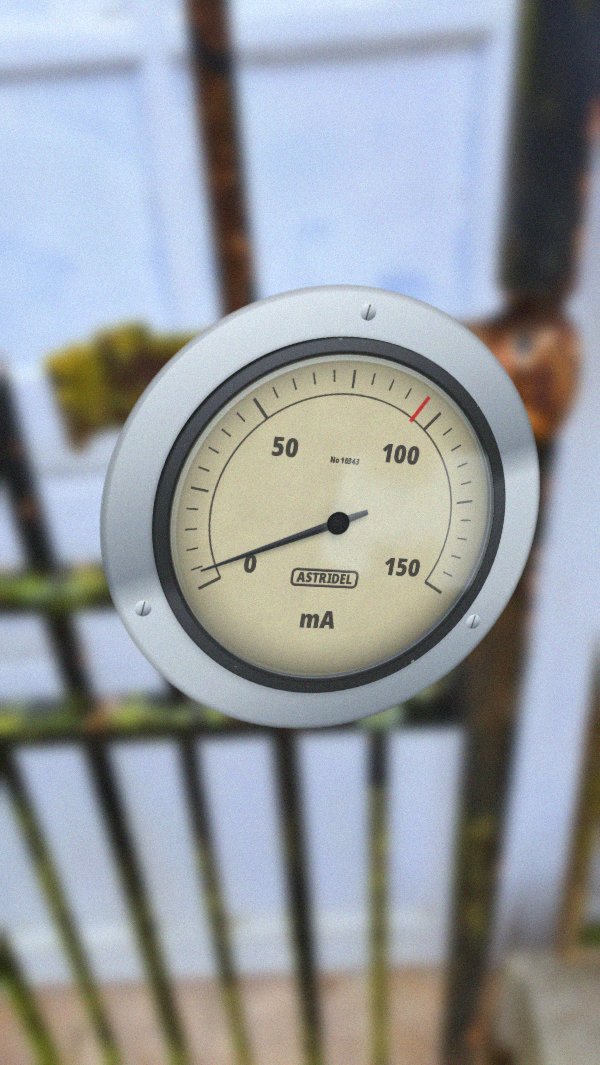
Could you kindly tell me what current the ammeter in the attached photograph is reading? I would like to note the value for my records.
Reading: 5 mA
